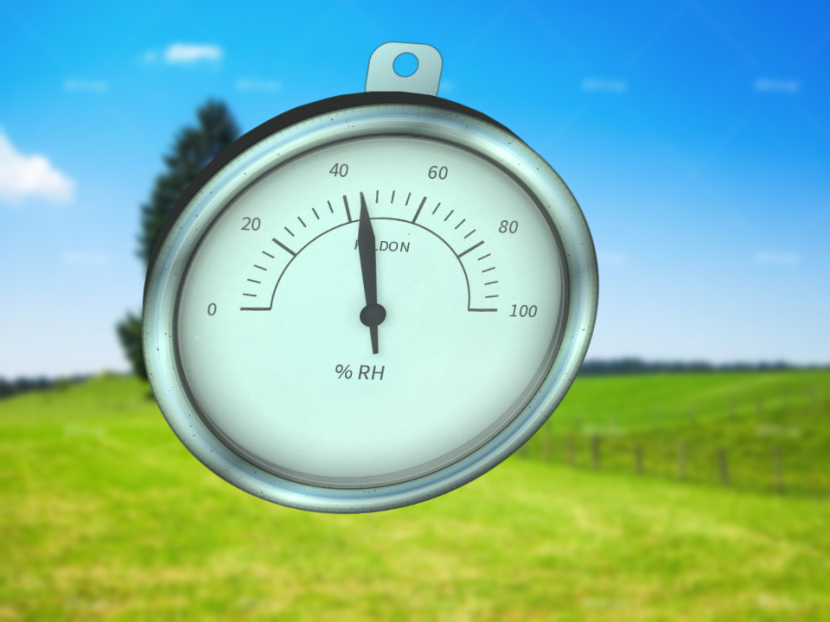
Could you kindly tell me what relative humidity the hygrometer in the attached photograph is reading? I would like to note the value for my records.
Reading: 44 %
